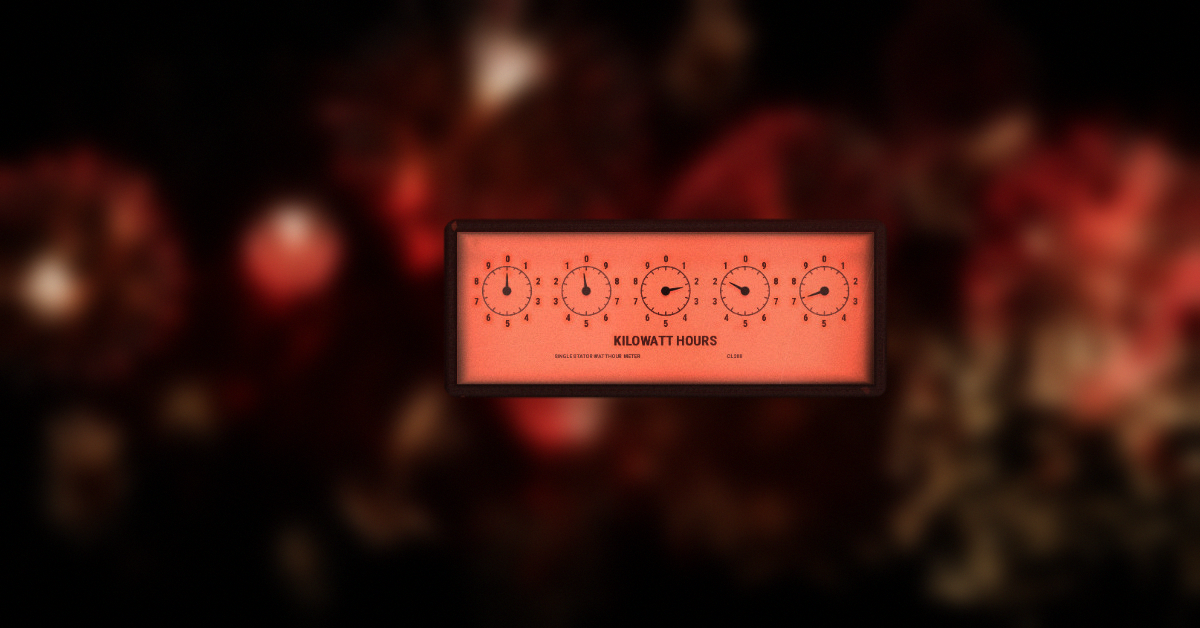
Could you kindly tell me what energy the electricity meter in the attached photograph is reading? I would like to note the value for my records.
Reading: 217 kWh
